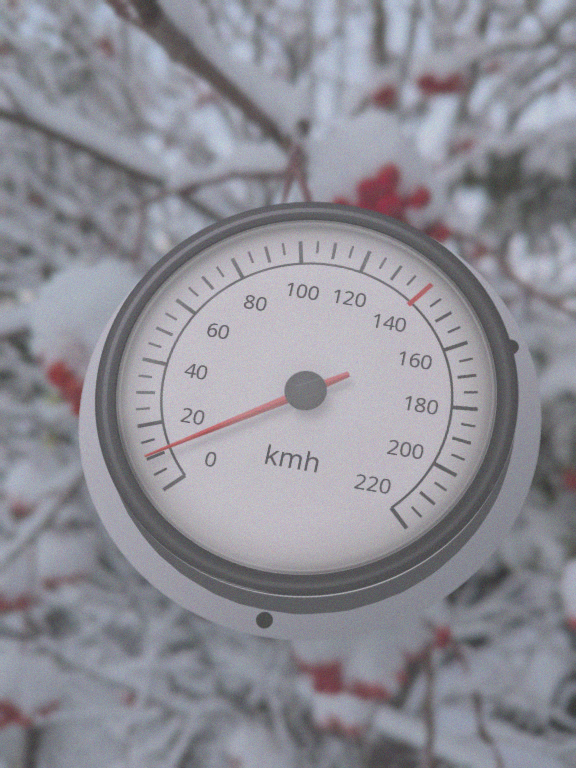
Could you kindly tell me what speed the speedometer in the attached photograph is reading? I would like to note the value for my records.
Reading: 10 km/h
